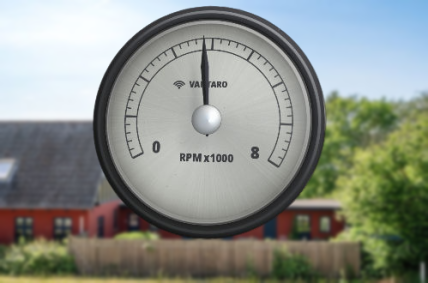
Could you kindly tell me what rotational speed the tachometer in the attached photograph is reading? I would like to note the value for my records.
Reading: 3800 rpm
